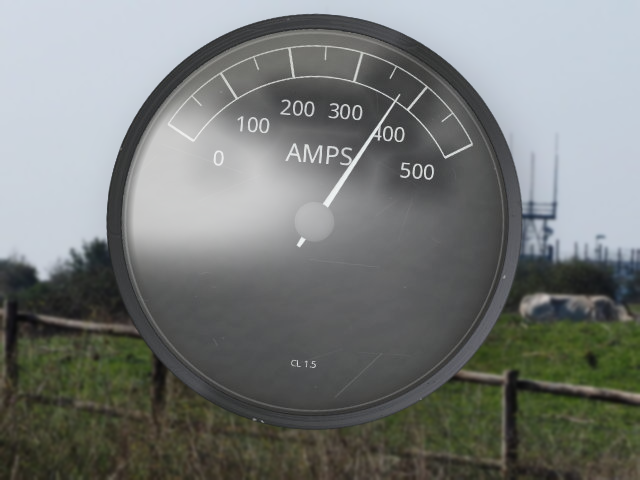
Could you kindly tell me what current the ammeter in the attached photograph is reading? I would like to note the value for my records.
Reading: 375 A
